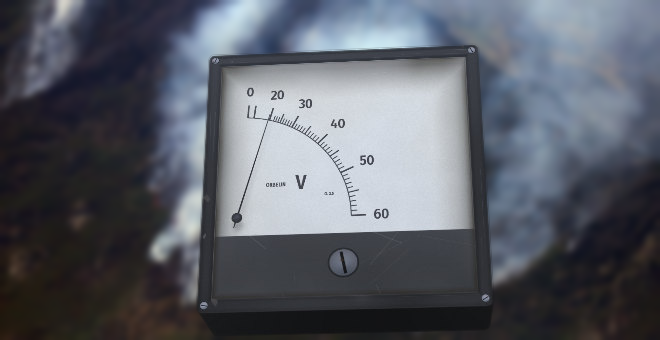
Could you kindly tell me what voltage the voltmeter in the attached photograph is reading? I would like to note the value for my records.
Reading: 20 V
